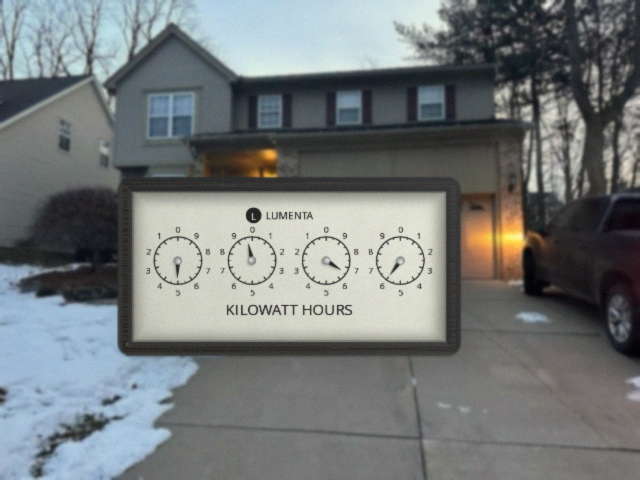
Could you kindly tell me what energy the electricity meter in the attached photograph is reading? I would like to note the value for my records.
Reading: 4966 kWh
